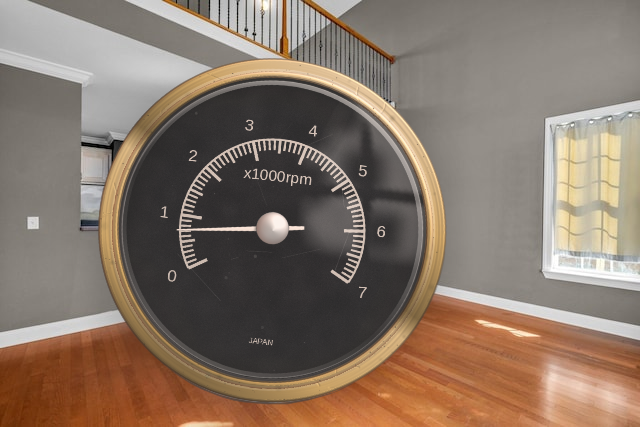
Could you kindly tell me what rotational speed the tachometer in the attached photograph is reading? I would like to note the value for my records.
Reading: 700 rpm
